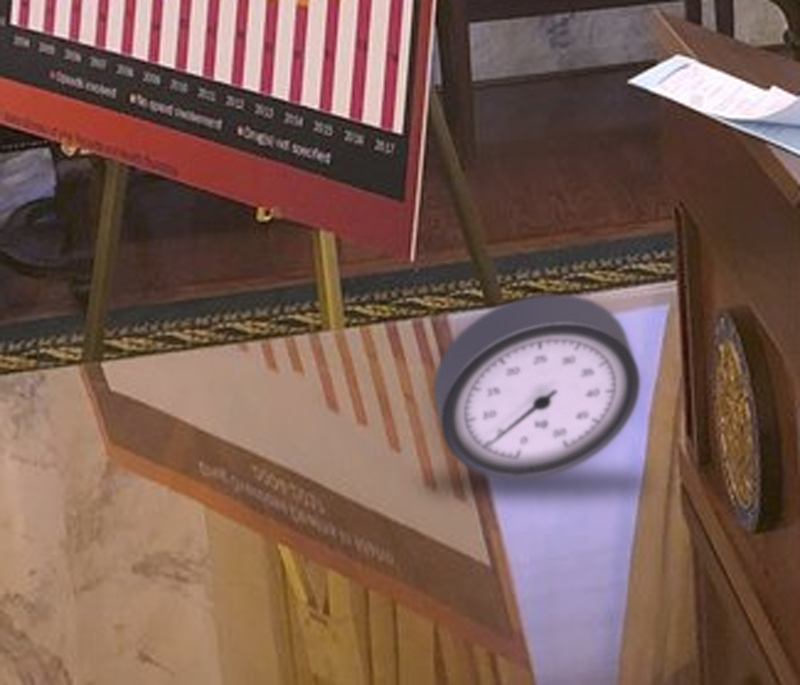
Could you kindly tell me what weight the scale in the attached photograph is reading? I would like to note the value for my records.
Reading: 5 kg
